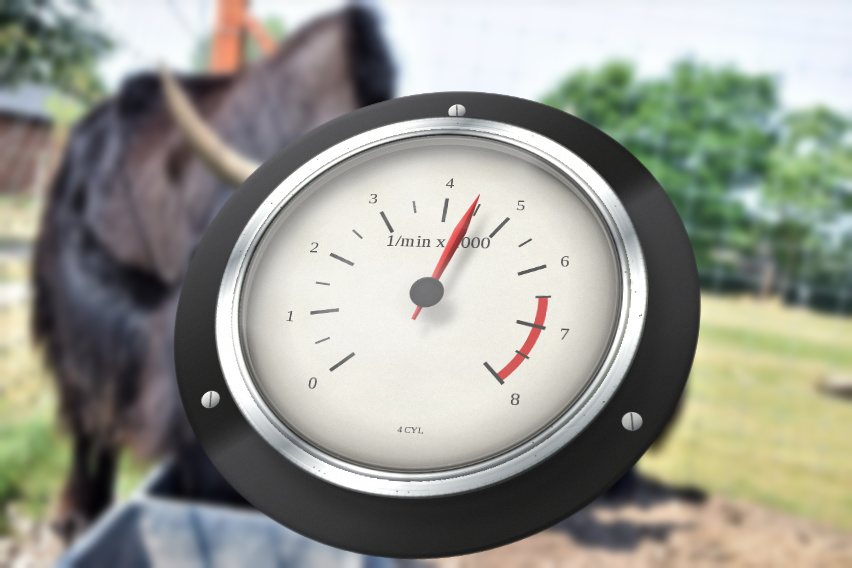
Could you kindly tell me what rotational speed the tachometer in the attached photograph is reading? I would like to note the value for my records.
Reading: 4500 rpm
